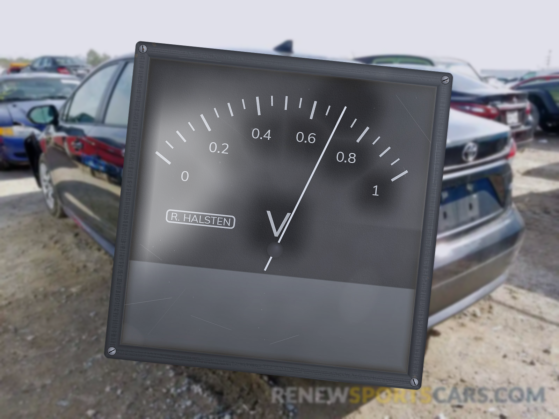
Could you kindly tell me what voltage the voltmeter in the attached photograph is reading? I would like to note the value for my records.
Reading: 0.7 V
